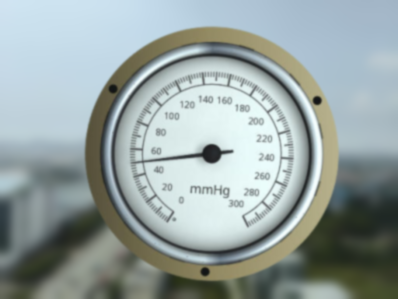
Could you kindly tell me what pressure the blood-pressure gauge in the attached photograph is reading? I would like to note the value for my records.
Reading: 50 mmHg
